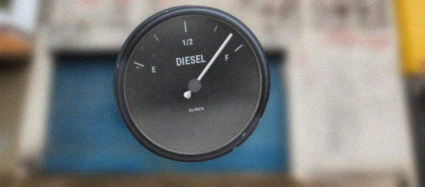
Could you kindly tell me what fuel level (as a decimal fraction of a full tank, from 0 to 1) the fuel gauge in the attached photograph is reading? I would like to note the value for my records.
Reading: 0.875
